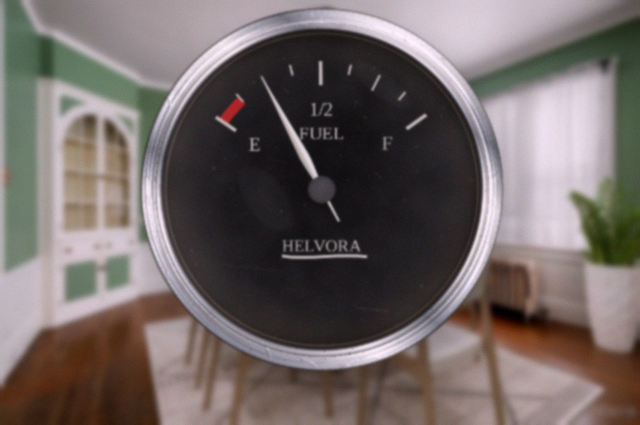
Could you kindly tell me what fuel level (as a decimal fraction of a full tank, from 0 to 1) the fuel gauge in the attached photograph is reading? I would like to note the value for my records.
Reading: 0.25
